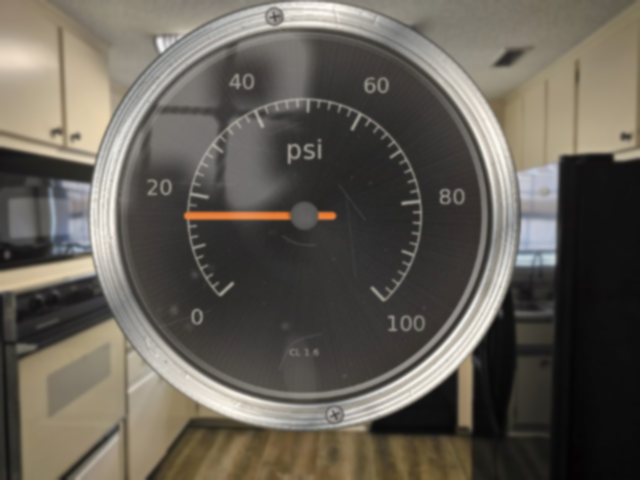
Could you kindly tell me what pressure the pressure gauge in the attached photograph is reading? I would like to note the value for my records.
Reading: 16 psi
